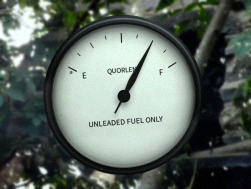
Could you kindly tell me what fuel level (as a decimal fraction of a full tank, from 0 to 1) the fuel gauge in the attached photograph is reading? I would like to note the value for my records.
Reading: 0.75
